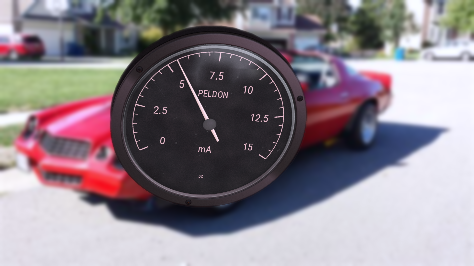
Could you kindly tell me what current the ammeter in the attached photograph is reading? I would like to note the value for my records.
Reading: 5.5 mA
